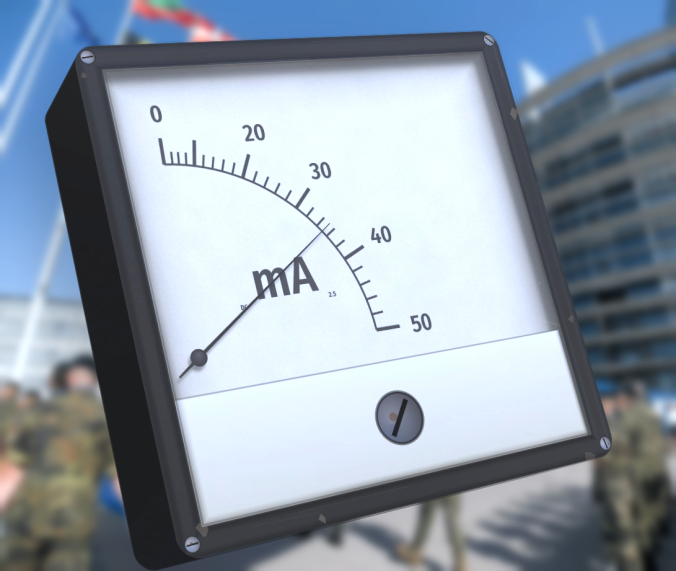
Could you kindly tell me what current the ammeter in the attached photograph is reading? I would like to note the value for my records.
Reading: 35 mA
